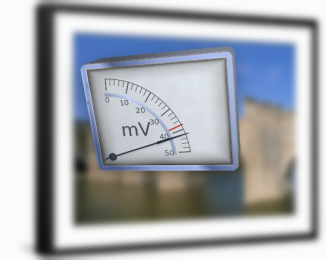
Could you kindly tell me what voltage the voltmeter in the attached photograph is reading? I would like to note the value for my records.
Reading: 42 mV
